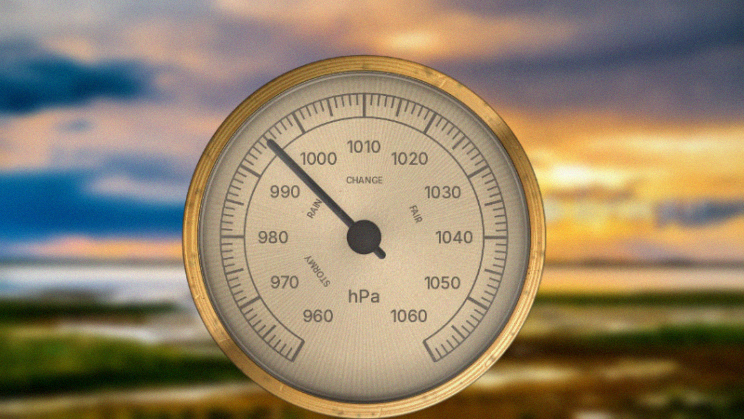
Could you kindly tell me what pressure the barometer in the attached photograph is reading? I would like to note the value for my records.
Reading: 995 hPa
